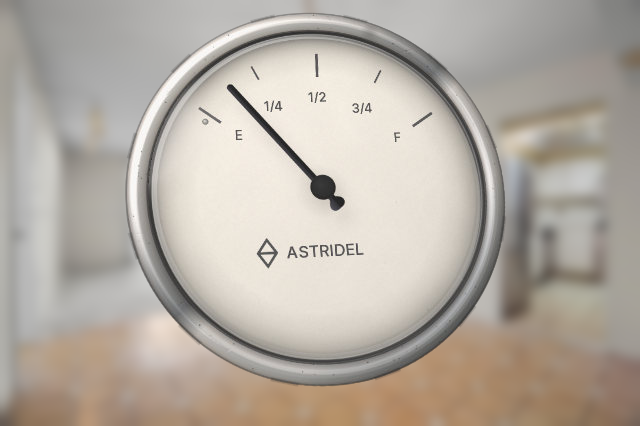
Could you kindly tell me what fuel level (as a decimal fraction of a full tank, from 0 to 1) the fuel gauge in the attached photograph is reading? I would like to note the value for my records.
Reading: 0.125
